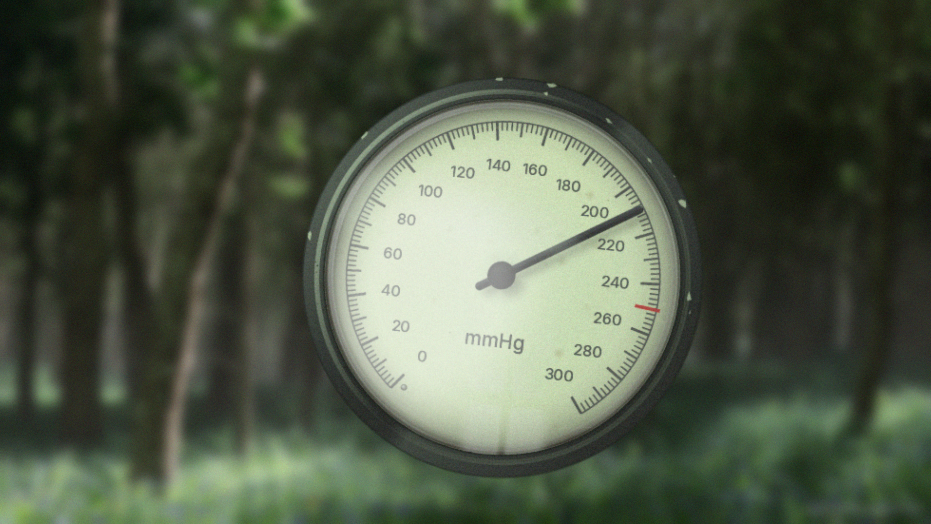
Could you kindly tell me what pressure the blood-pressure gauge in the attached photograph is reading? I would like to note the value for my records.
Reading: 210 mmHg
